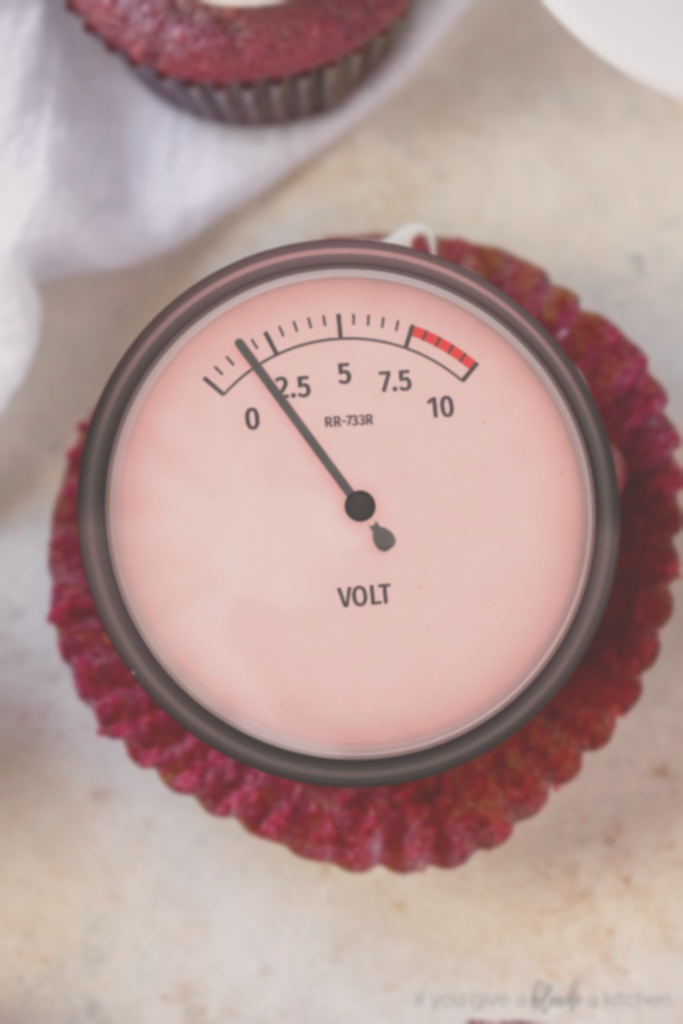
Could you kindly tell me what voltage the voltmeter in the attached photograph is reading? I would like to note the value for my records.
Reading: 1.5 V
